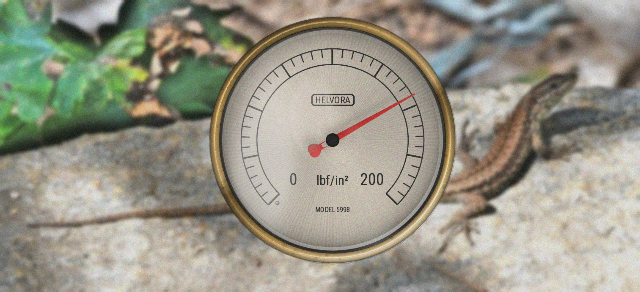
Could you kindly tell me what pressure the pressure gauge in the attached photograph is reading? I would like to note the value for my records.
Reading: 145 psi
